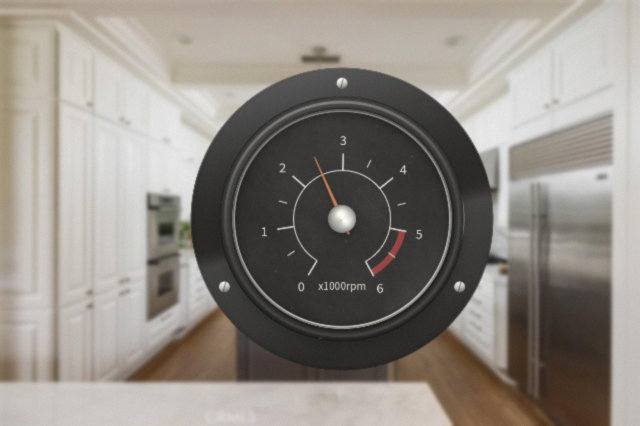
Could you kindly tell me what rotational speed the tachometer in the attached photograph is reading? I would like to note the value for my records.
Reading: 2500 rpm
